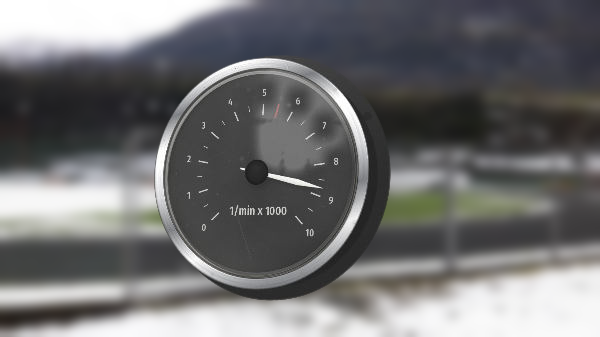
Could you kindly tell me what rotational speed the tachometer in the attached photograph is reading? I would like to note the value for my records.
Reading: 8750 rpm
